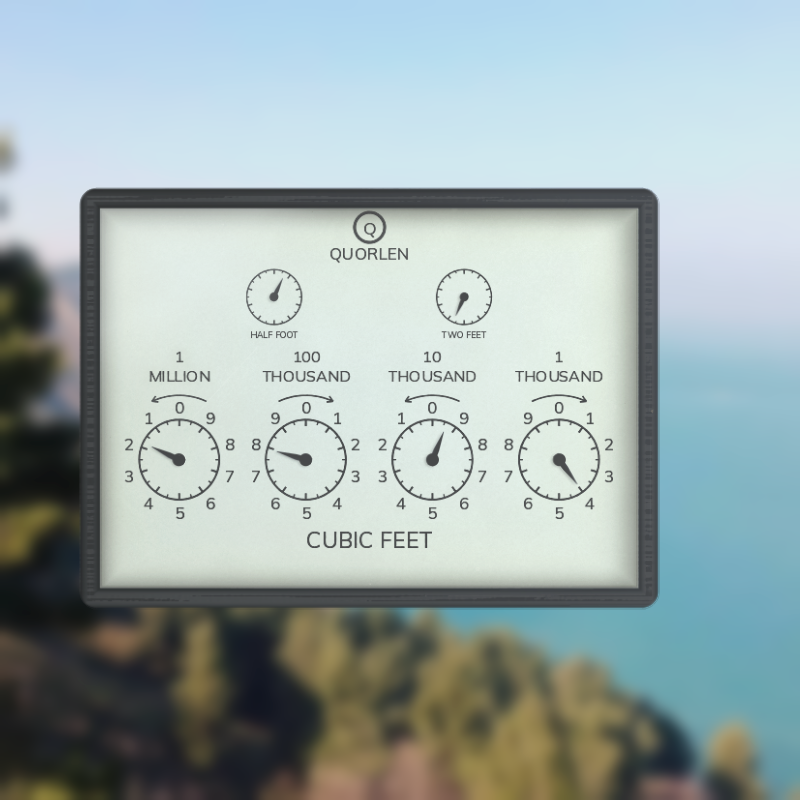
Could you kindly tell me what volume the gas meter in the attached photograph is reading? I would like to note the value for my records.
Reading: 179400 ft³
